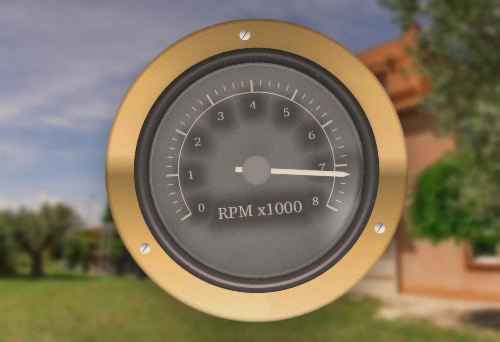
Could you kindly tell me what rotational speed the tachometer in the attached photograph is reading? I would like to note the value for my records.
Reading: 7200 rpm
